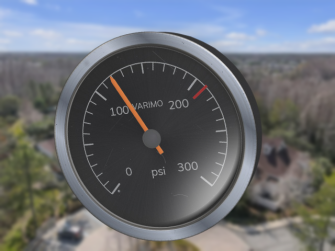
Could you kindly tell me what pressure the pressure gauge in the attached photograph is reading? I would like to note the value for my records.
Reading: 120 psi
